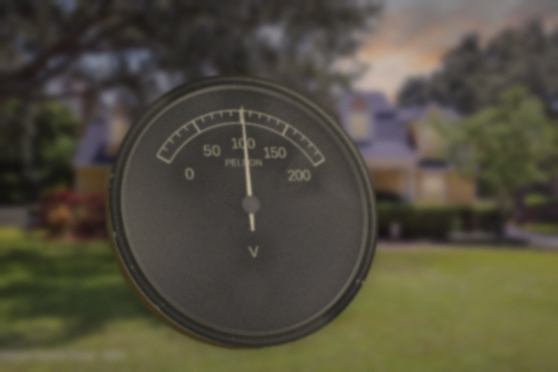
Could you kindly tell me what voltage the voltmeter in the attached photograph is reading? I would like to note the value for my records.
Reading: 100 V
